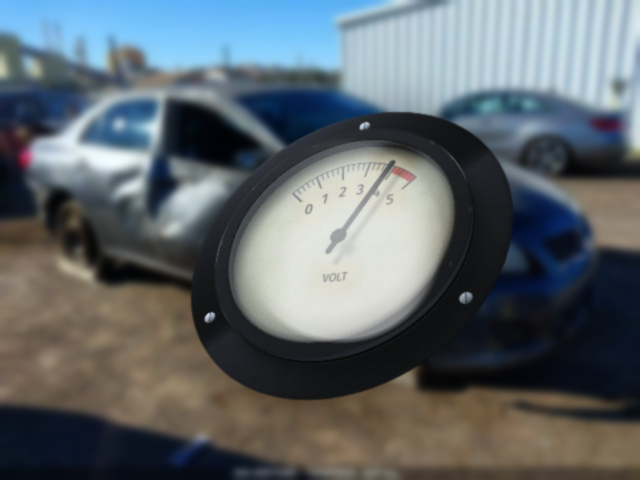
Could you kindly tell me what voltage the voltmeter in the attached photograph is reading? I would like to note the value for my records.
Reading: 4 V
